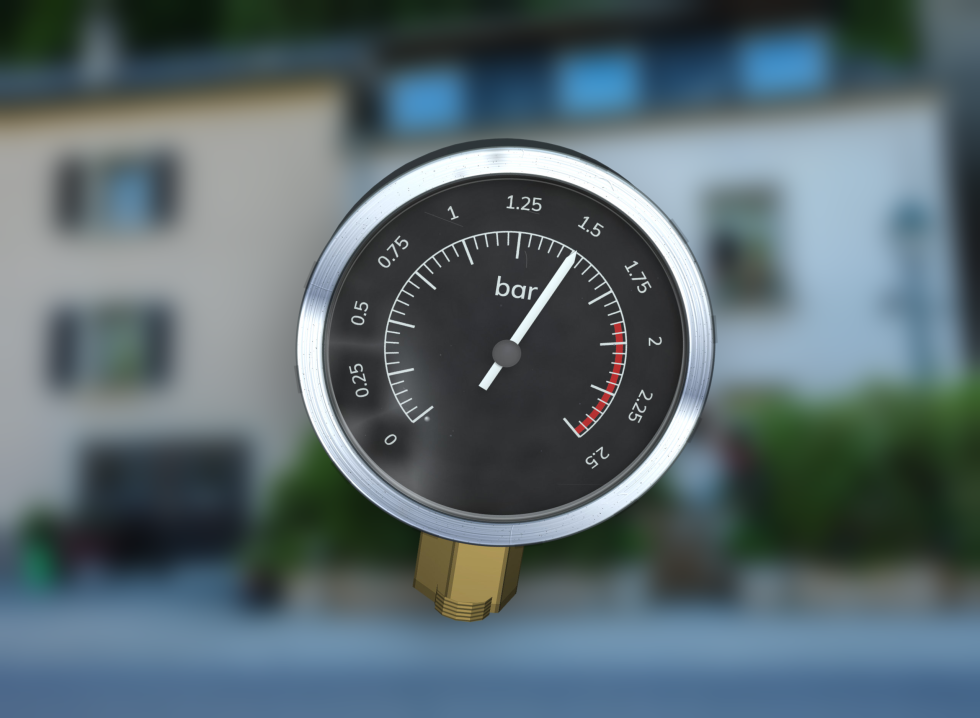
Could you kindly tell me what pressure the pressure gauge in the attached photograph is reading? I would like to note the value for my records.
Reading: 1.5 bar
